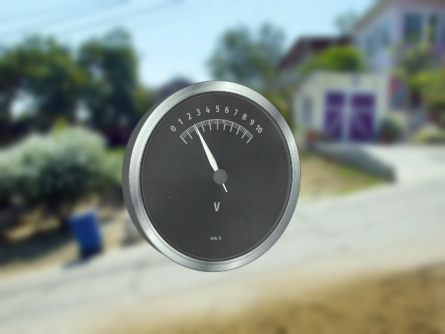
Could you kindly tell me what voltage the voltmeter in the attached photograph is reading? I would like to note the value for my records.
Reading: 2 V
